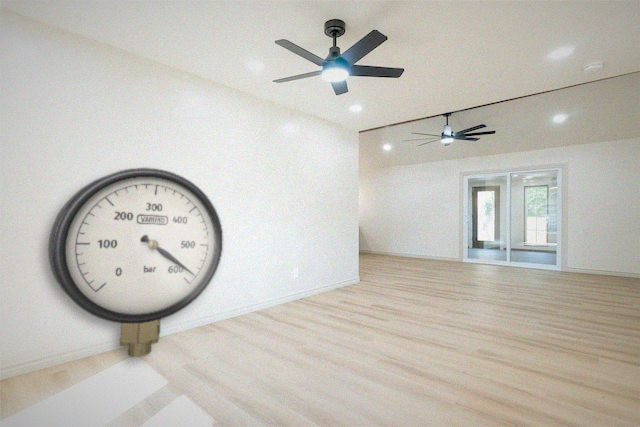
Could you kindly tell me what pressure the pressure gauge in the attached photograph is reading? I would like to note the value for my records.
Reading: 580 bar
